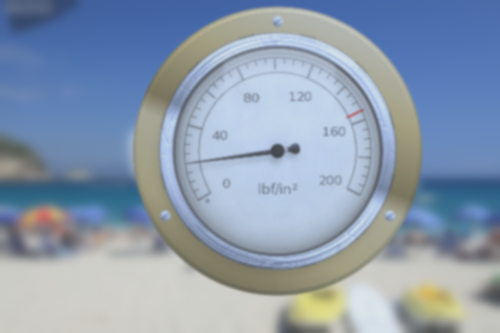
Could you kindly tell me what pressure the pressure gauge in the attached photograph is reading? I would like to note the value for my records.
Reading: 20 psi
